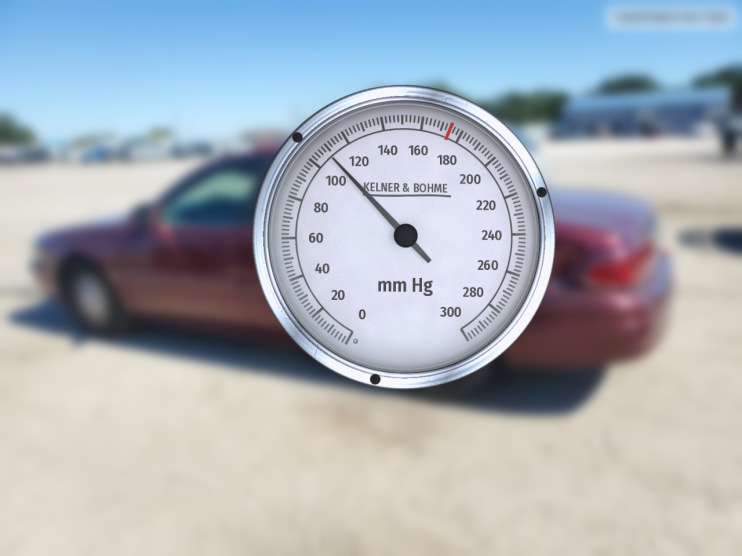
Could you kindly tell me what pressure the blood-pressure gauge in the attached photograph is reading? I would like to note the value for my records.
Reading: 108 mmHg
